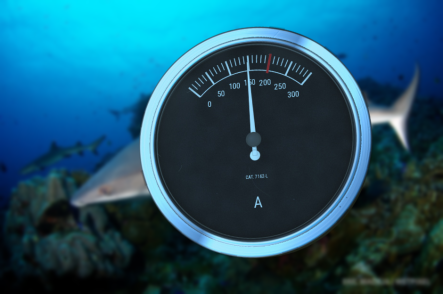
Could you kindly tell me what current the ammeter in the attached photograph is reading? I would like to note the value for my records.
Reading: 150 A
